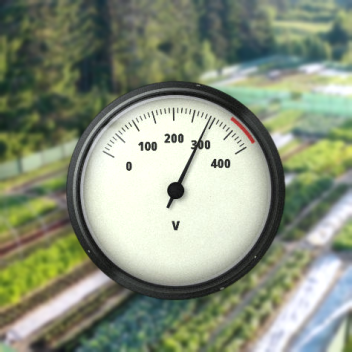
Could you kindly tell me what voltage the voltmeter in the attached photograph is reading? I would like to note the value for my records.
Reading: 290 V
